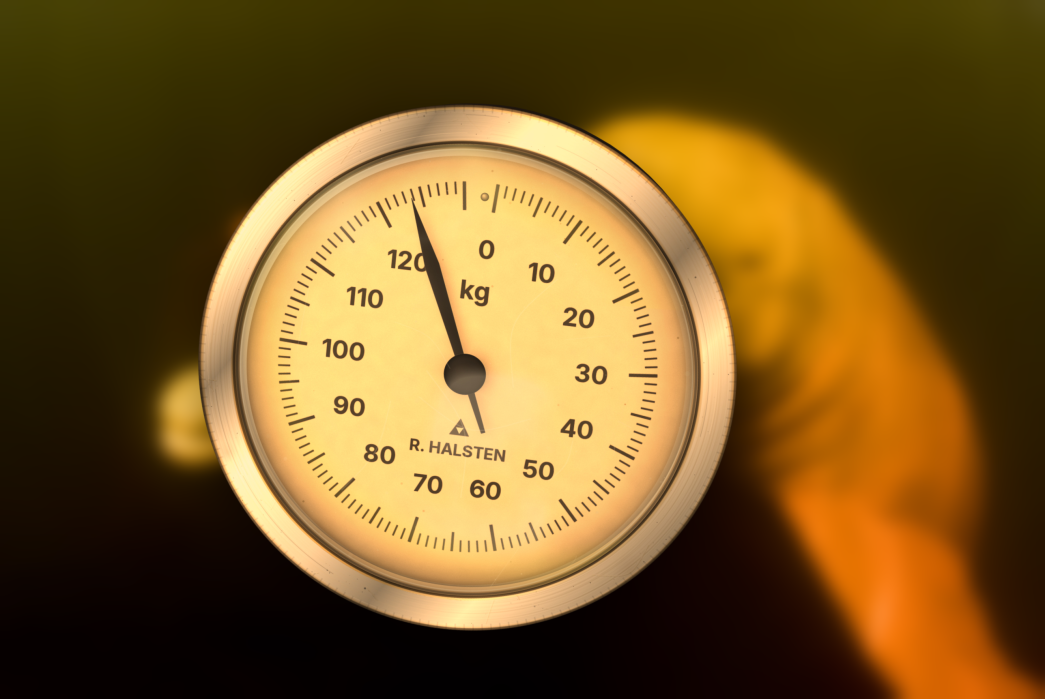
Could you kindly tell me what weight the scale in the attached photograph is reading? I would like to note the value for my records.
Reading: 124 kg
